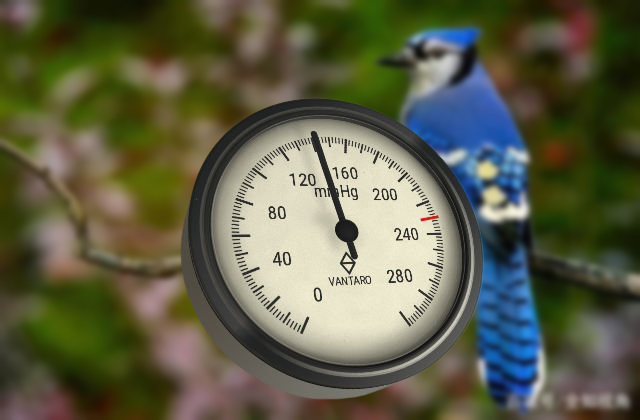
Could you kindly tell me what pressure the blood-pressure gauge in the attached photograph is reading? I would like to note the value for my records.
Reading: 140 mmHg
